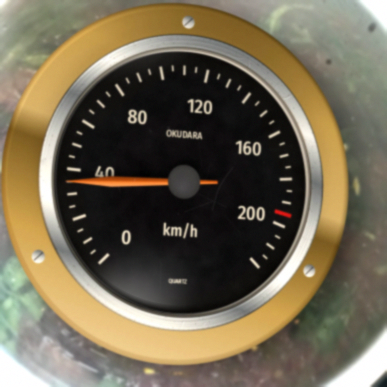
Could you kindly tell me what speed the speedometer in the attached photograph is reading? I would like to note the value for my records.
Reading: 35 km/h
